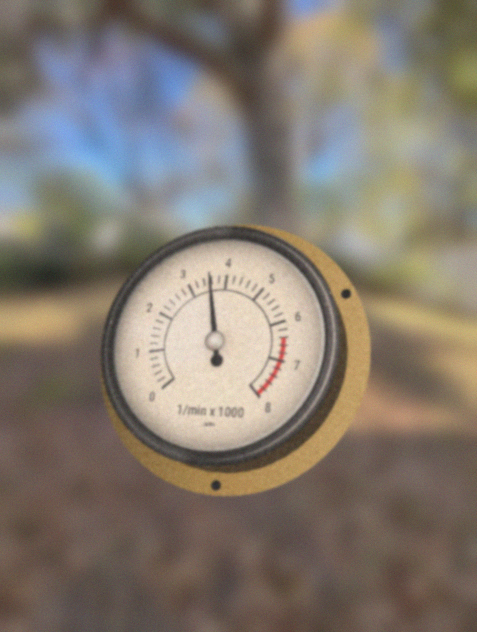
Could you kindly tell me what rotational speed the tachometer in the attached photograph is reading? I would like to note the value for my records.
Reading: 3600 rpm
